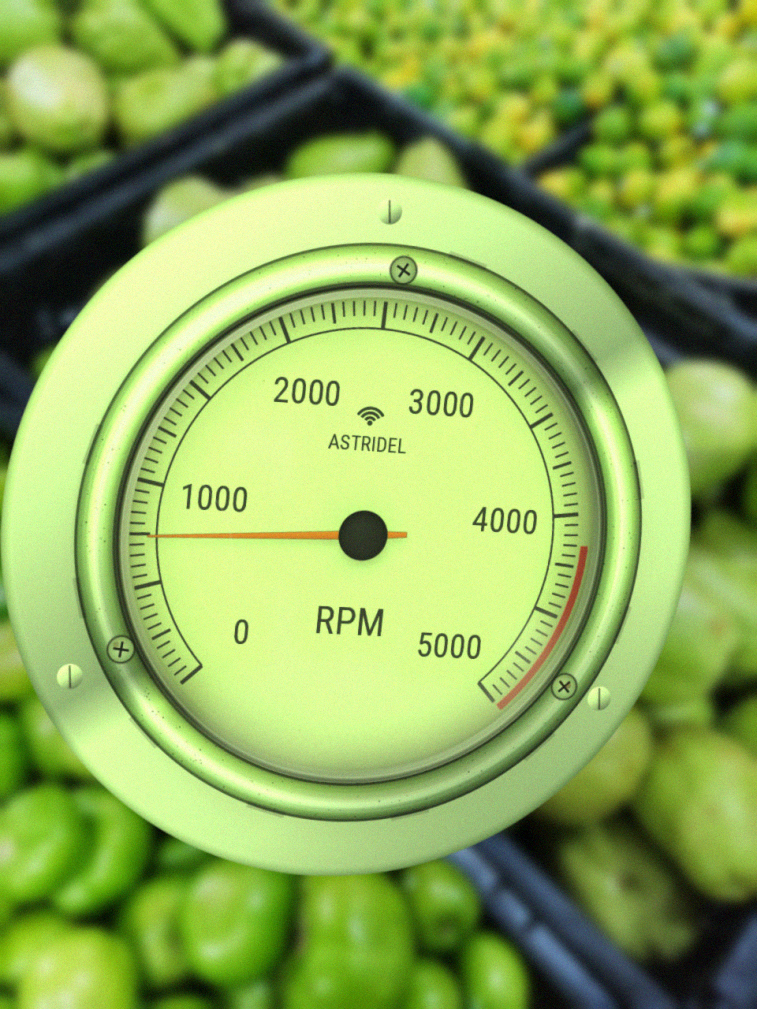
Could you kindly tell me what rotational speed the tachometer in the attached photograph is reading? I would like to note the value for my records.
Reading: 750 rpm
